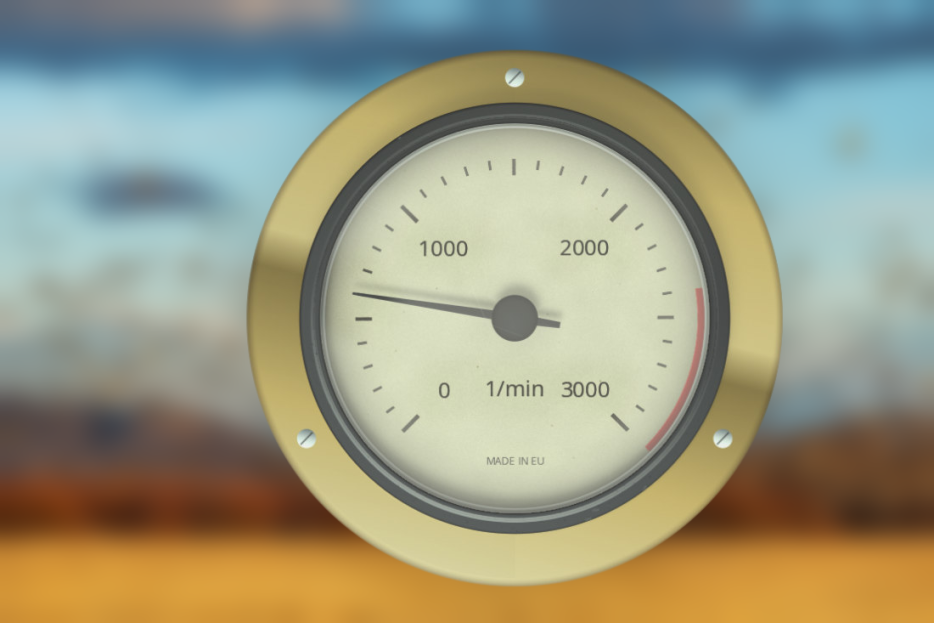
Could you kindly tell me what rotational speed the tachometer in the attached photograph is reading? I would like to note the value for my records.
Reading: 600 rpm
